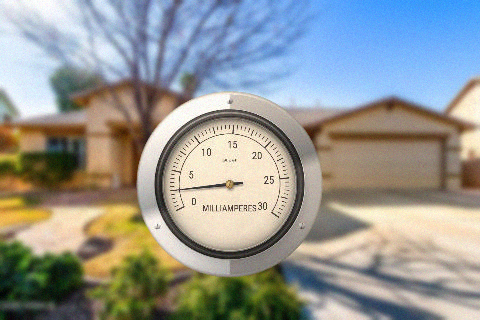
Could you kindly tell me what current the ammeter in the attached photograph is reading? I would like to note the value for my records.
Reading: 2.5 mA
